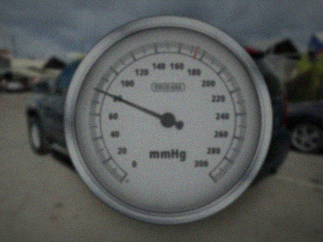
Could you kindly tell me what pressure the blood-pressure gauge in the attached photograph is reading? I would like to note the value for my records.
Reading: 80 mmHg
